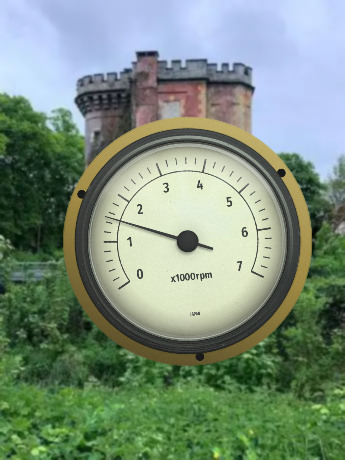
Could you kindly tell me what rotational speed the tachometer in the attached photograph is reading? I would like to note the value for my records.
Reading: 1500 rpm
